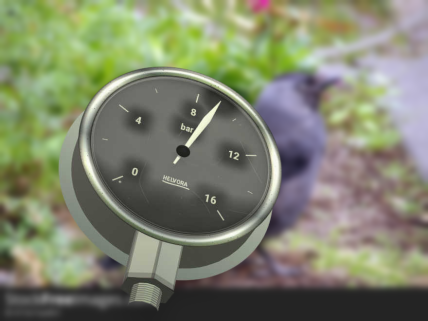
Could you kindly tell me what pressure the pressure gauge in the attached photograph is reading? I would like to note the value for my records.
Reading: 9 bar
